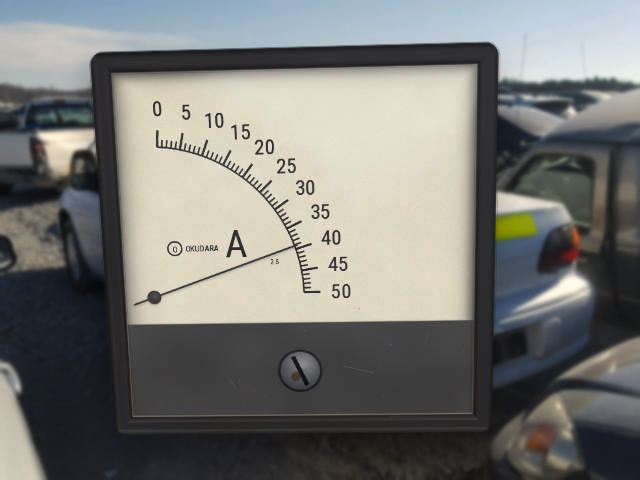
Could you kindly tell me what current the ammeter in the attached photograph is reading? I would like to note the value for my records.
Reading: 39 A
